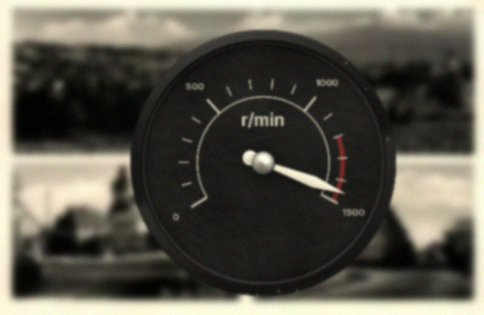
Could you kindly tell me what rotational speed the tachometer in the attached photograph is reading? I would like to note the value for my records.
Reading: 1450 rpm
